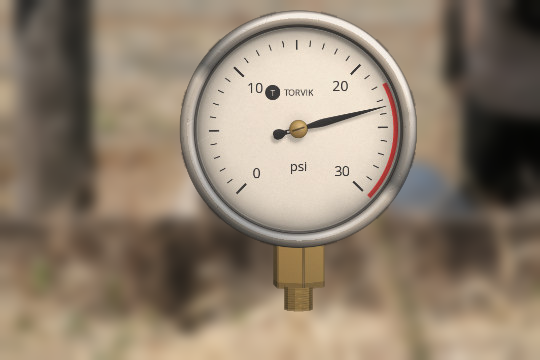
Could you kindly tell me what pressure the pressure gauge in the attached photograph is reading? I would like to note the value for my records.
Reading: 23.5 psi
